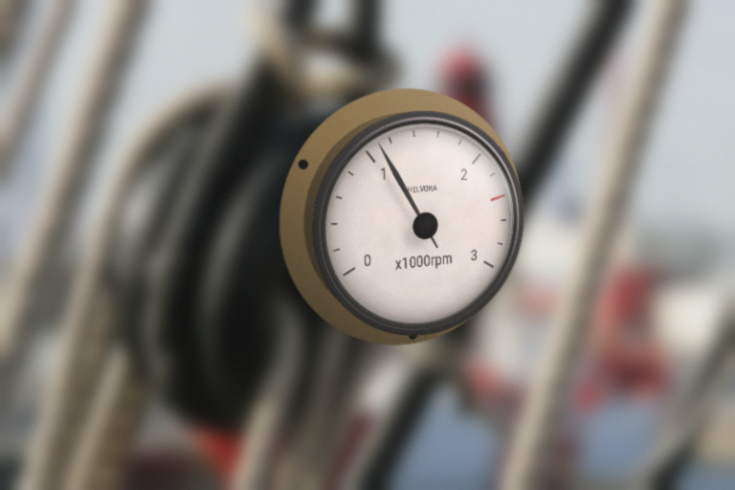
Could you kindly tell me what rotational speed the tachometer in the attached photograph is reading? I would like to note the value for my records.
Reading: 1100 rpm
